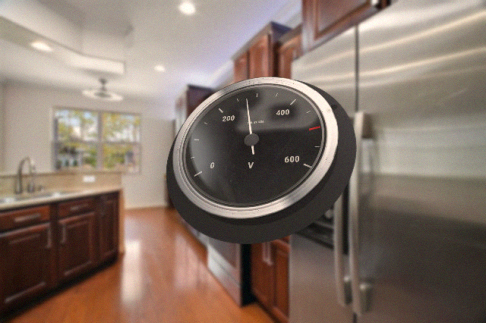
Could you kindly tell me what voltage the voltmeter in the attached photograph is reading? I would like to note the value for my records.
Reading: 275 V
